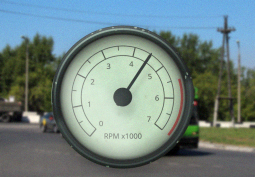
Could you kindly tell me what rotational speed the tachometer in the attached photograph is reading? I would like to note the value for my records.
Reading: 4500 rpm
